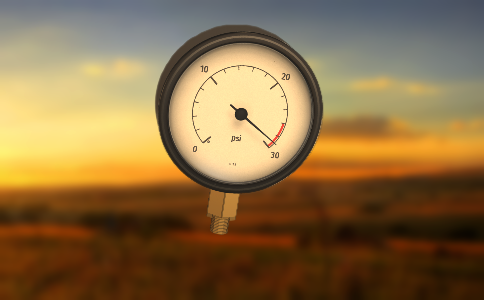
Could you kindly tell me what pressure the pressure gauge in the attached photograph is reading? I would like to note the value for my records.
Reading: 29 psi
